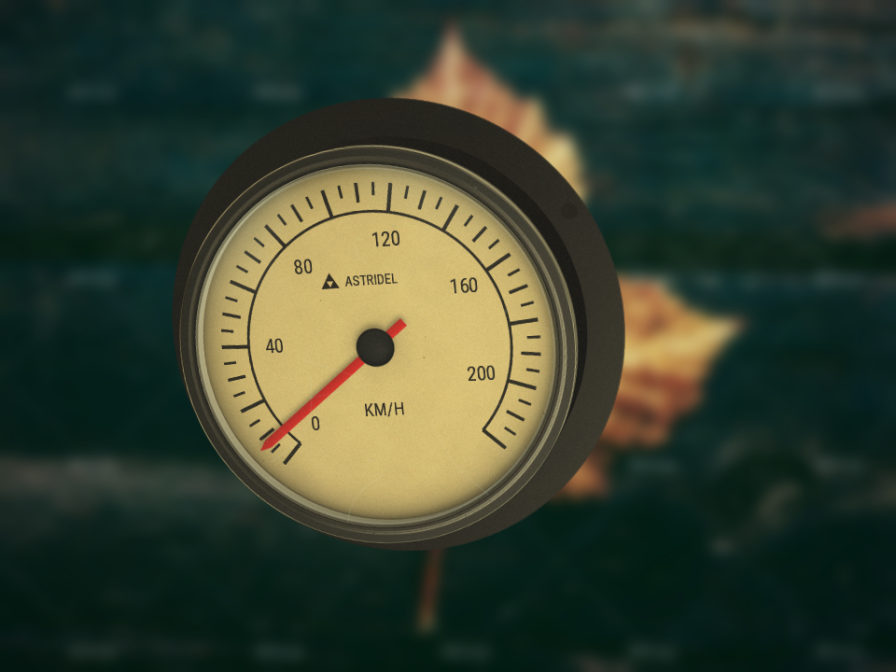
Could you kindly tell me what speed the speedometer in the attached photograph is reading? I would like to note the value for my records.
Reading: 7.5 km/h
